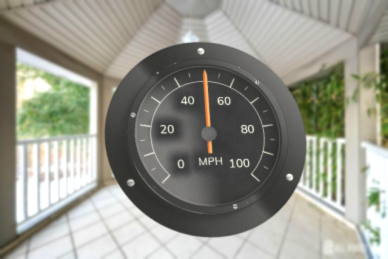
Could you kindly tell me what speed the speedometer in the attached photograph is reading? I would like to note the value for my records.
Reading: 50 mph
